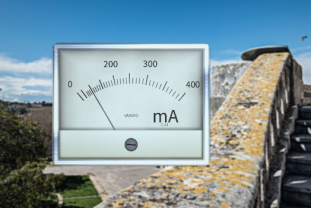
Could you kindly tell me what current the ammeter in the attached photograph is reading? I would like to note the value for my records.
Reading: 100 mA
